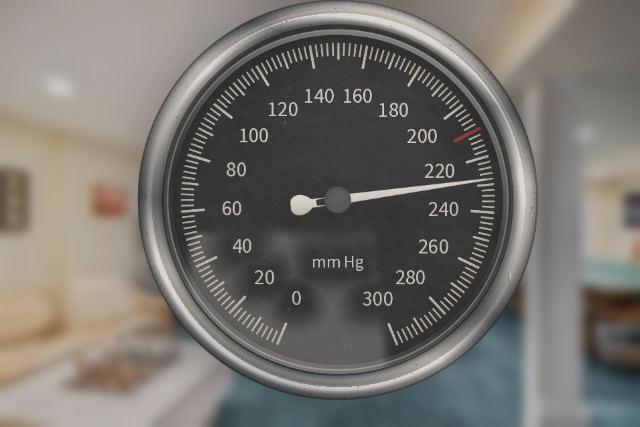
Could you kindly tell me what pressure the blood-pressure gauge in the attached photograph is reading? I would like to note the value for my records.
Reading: 228 mmHg
